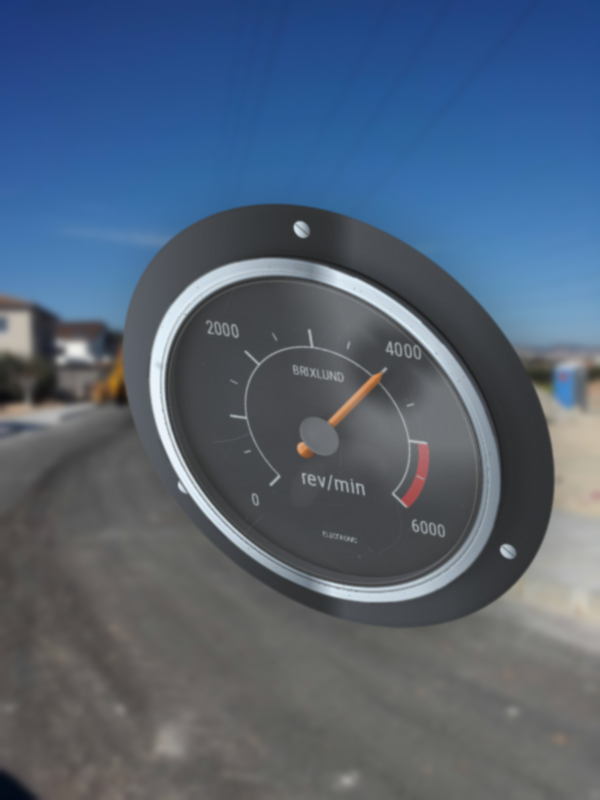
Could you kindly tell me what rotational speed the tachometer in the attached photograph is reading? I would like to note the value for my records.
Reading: 4000 rpm
